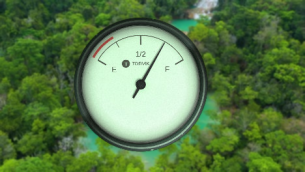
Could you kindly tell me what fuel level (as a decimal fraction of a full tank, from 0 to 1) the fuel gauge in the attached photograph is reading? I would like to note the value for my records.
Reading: 0.75
